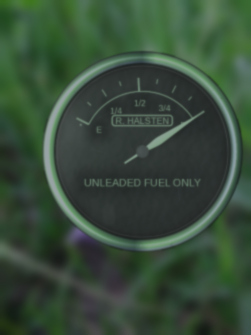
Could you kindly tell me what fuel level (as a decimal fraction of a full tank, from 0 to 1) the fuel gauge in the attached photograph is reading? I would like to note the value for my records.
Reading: 1
